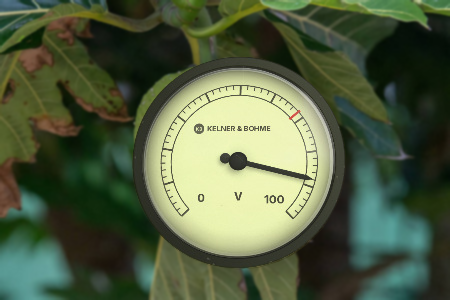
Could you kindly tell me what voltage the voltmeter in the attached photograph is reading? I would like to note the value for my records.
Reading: 88 V
